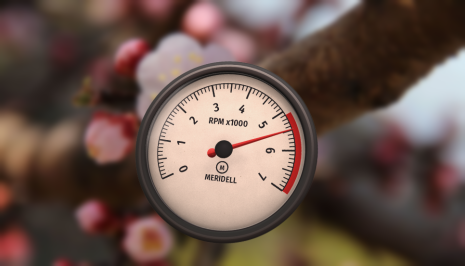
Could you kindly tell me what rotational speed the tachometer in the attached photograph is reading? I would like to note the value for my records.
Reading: 5500 rpm
